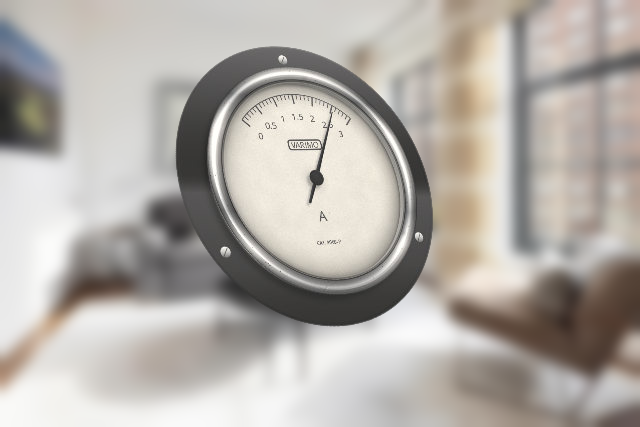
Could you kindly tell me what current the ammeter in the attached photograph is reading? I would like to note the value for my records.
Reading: 2.5 A
